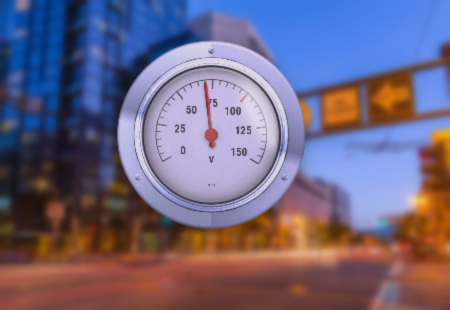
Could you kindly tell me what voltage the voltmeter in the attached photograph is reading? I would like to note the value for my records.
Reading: 70 V
